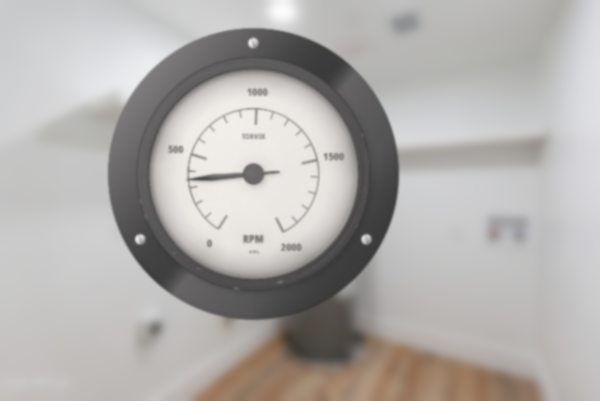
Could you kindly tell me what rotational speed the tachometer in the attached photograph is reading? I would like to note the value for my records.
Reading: 350 rpm
